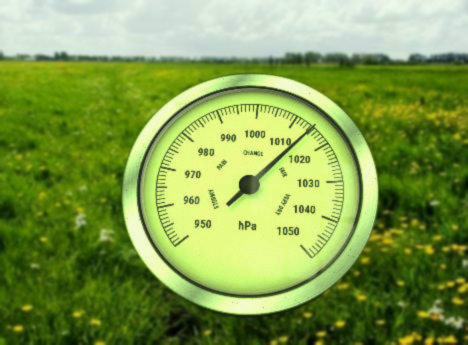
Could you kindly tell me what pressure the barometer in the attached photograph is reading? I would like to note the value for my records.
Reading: 1015 hPa
